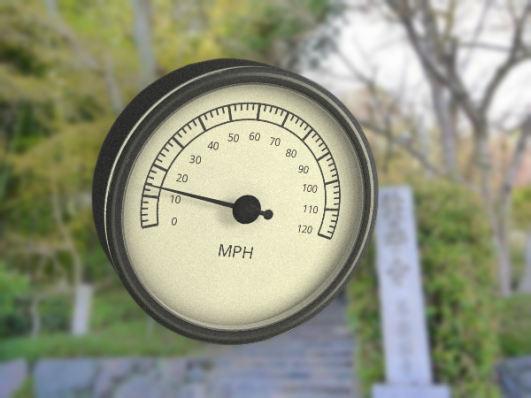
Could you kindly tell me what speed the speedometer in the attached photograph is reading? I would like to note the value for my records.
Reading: 14 mph
